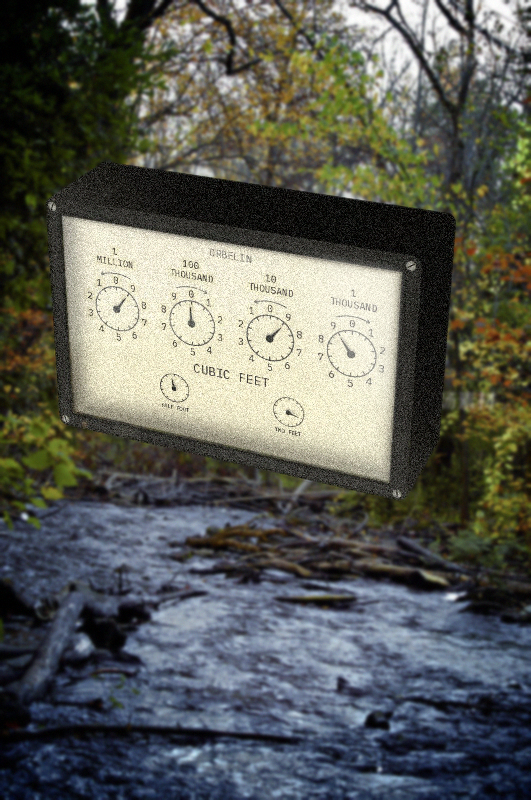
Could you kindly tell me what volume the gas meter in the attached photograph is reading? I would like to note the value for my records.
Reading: 898900 ft³
